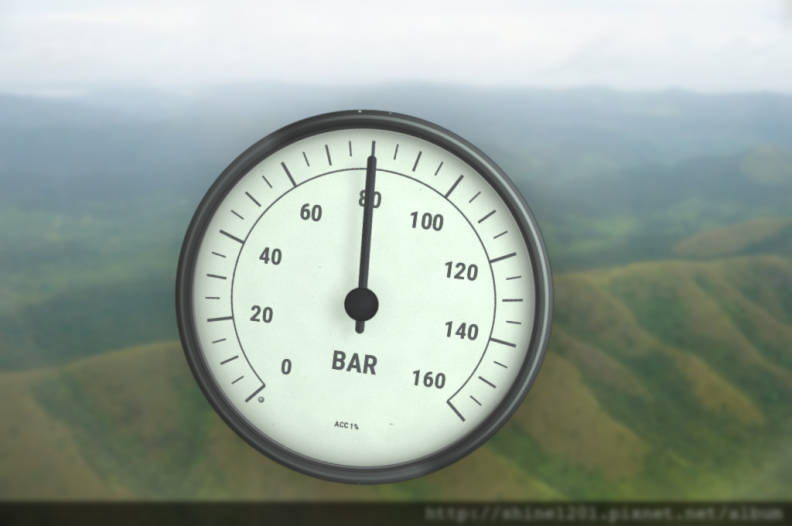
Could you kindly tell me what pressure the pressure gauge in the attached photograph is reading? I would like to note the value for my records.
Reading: 80 bar
